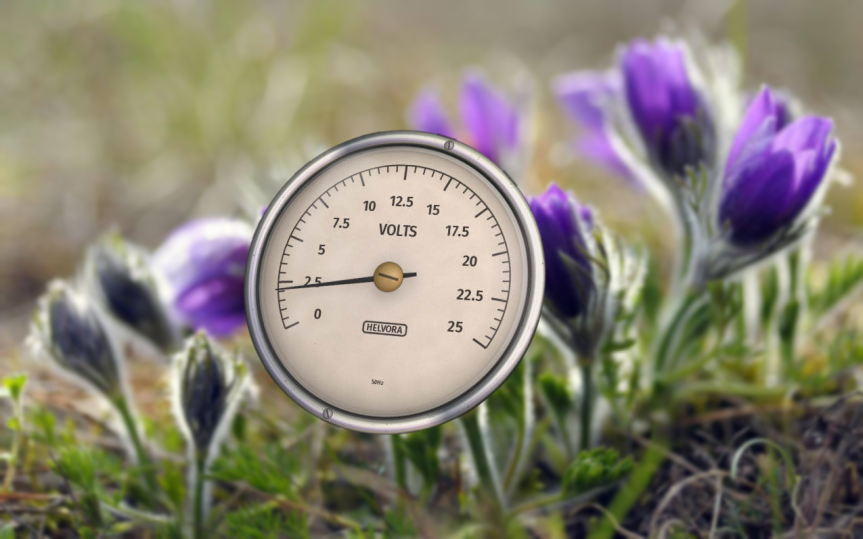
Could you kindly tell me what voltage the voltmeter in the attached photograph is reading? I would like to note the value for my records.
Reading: 2 V
